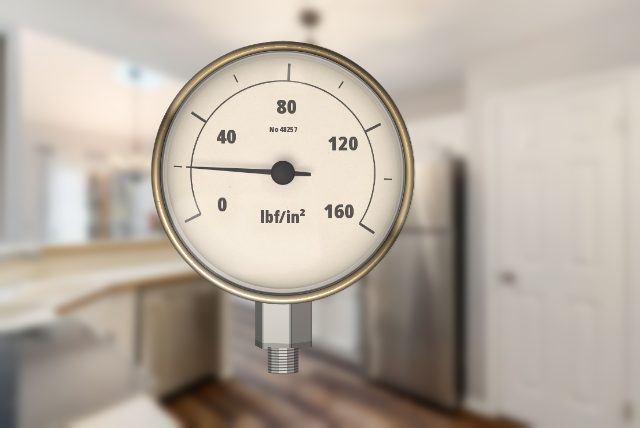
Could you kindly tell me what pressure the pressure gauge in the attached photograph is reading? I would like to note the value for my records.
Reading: 20 psi
